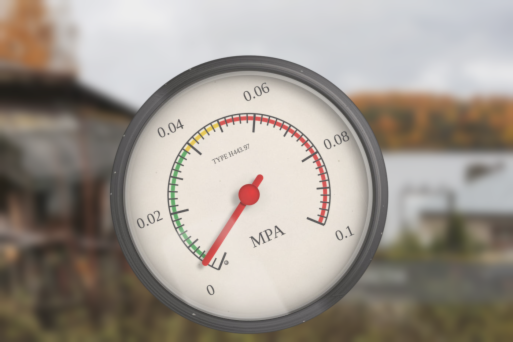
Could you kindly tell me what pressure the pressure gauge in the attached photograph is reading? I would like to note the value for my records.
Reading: 0.004 MPa
